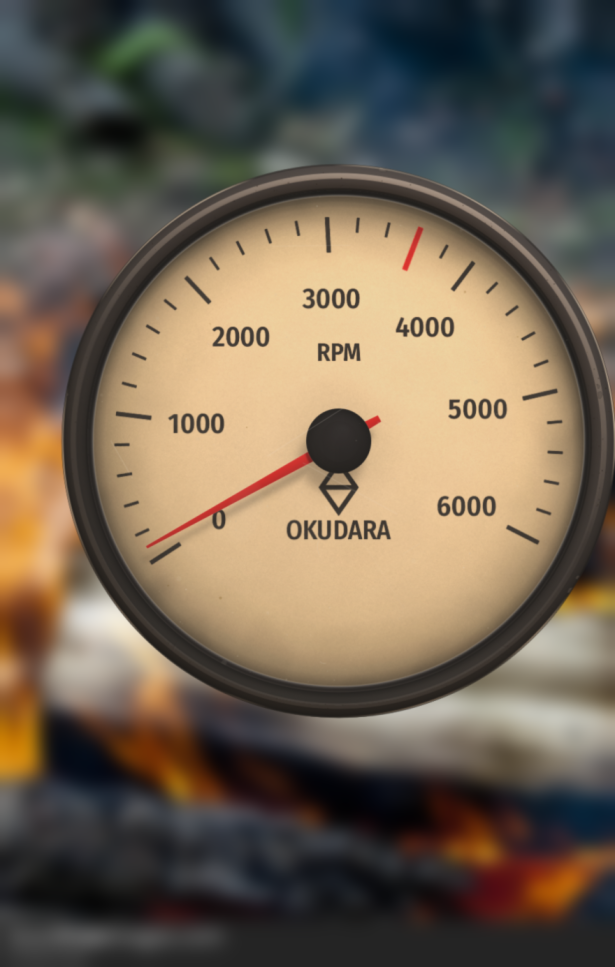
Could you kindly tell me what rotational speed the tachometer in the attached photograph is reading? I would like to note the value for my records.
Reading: 100 rpm
